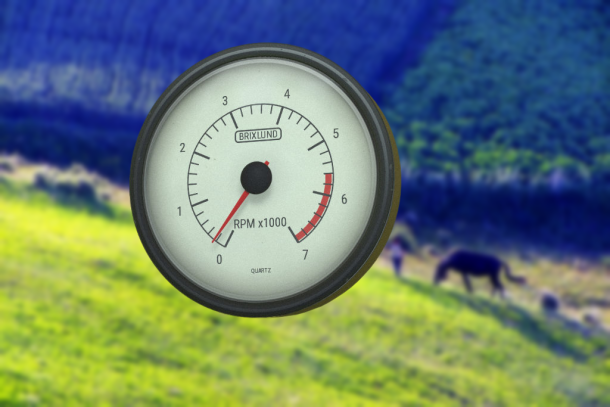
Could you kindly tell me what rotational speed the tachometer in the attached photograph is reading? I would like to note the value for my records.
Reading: 200 rpm
